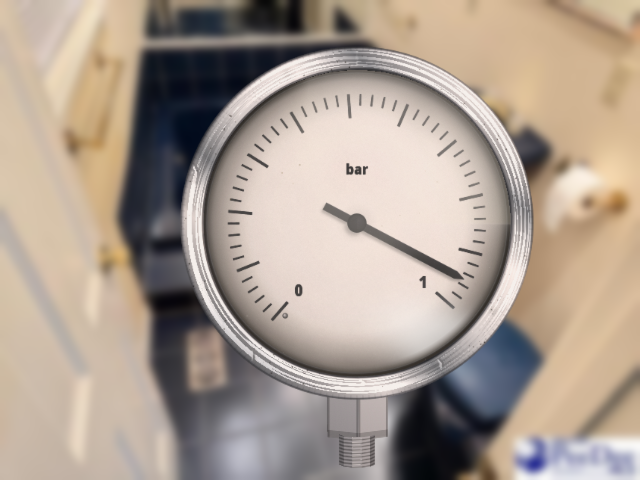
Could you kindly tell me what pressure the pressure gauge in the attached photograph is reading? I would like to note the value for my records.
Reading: 0.95 bar
